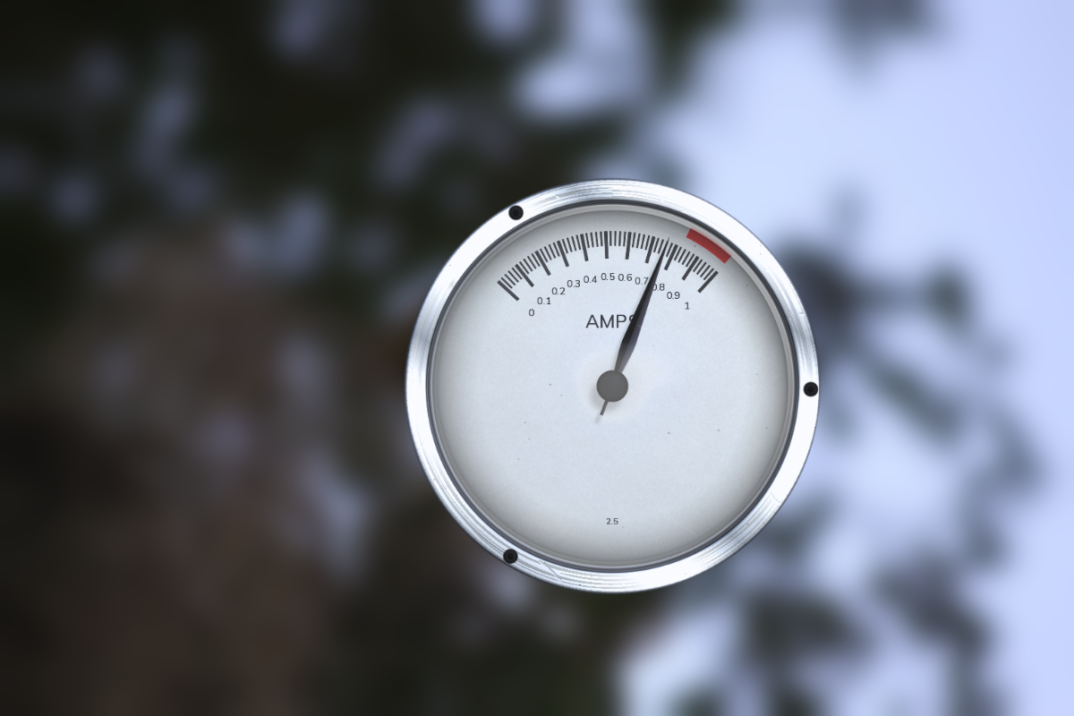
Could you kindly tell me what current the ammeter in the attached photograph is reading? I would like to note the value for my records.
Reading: 0.76 A
